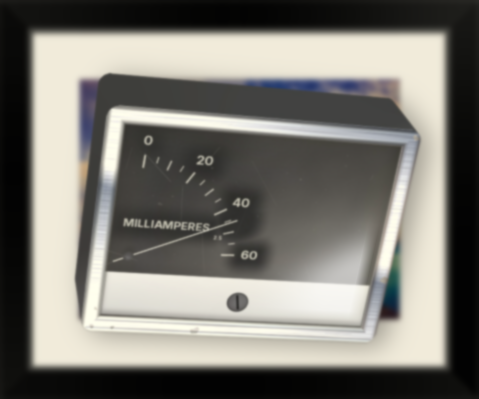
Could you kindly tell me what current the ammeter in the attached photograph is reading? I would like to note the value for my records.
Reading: 45 mA
